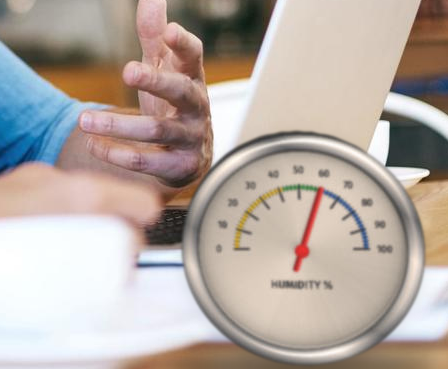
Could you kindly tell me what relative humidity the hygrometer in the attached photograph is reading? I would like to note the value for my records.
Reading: 60 %
